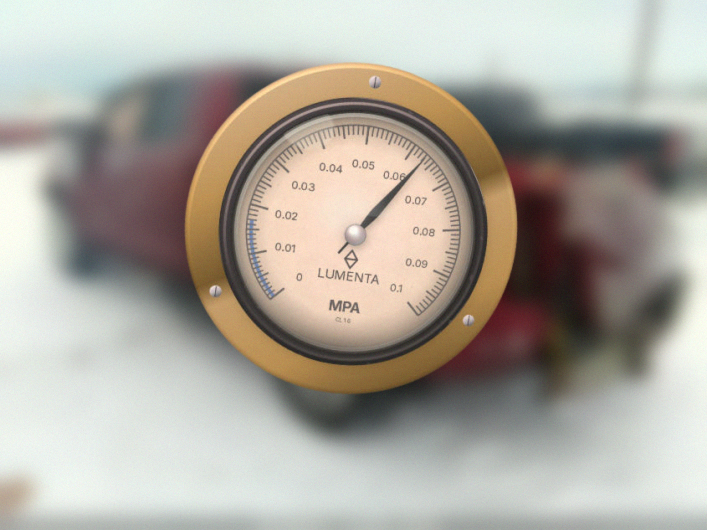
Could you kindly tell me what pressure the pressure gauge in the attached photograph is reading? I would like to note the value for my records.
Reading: 0.063 MPa
